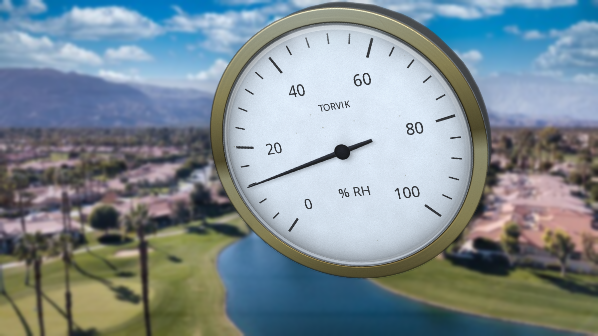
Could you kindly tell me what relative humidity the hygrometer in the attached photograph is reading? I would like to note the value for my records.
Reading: 12 %
